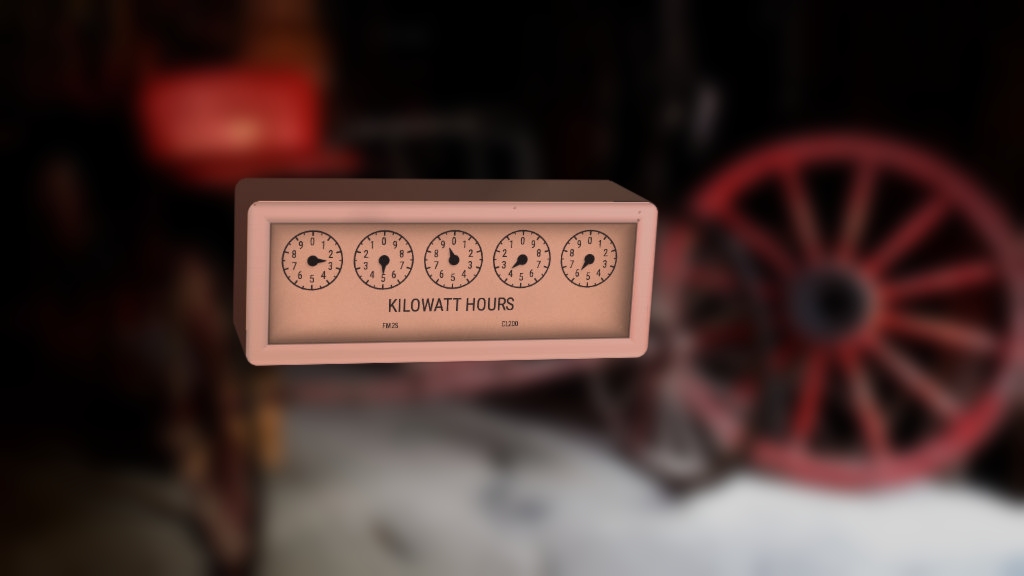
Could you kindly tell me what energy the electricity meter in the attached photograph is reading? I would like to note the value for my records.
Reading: 24936 kWh
